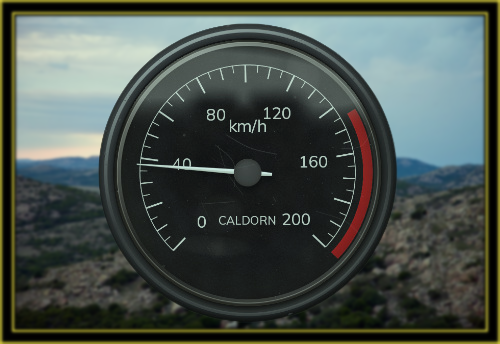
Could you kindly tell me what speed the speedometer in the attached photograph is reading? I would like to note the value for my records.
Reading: 37.5 km/h
